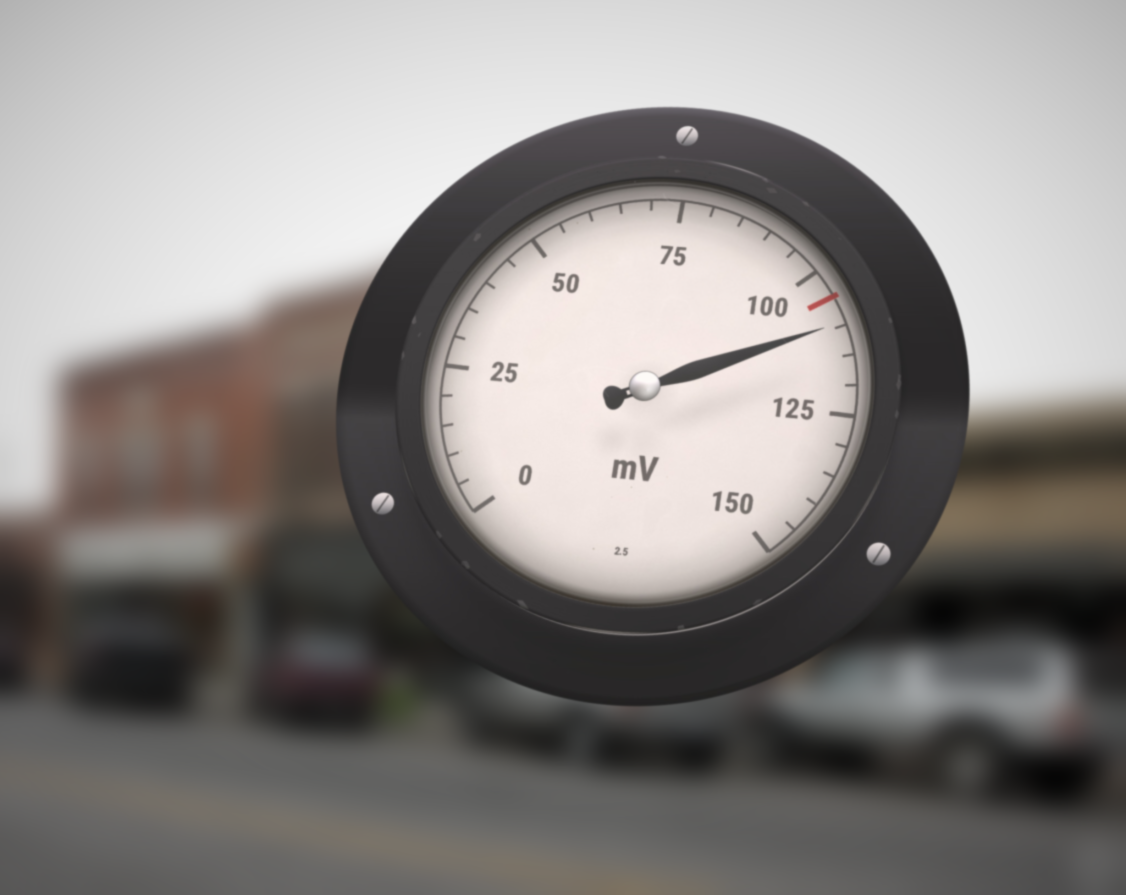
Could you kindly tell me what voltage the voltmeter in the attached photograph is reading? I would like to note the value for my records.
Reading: 110 mV
